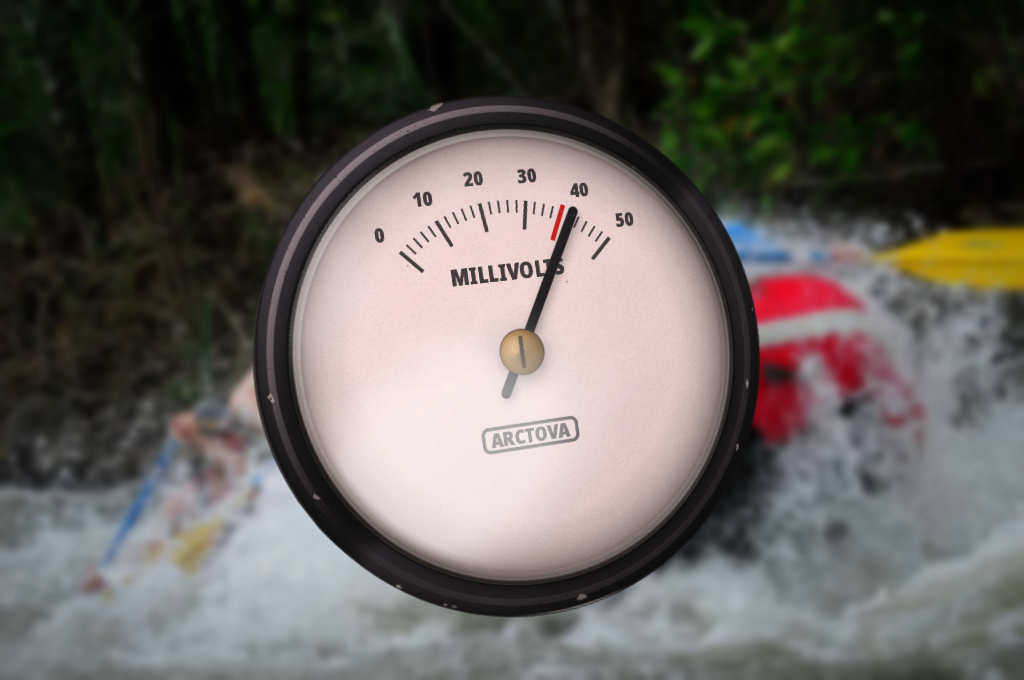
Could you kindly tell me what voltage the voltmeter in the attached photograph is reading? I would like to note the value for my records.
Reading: 40 mV
